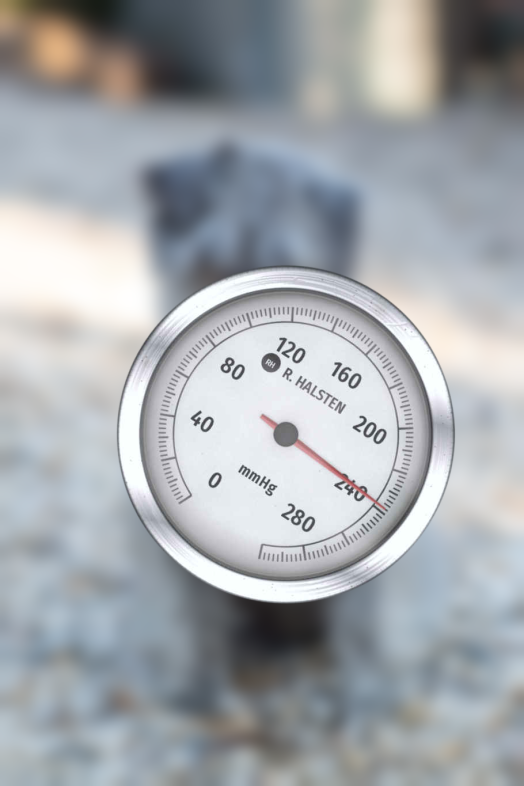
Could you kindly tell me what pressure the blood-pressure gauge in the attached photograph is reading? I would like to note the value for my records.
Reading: 238 mmHg
